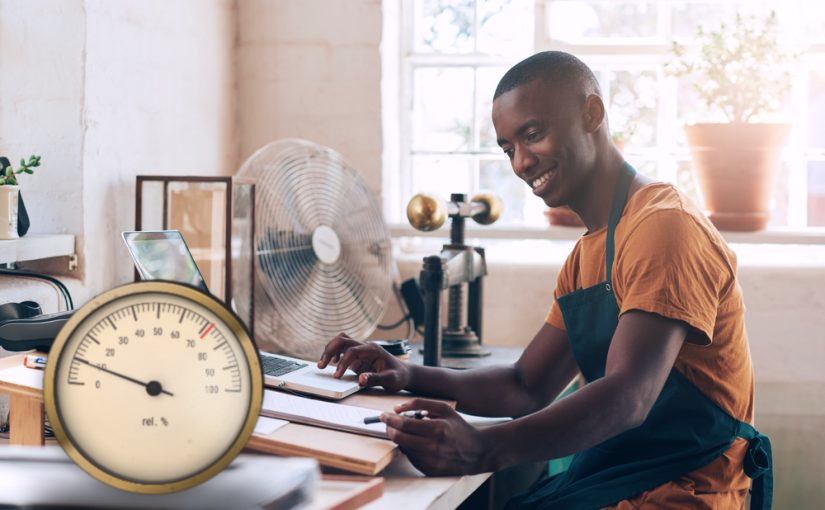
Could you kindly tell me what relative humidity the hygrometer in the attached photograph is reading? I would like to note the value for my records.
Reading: 10 %
